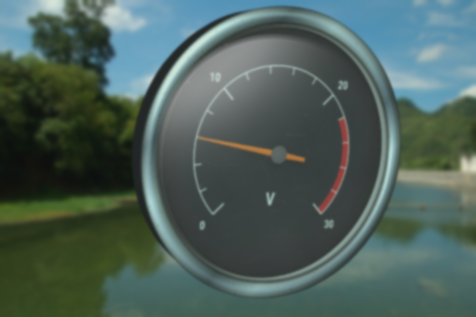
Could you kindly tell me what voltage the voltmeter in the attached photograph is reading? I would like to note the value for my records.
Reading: 6 V
